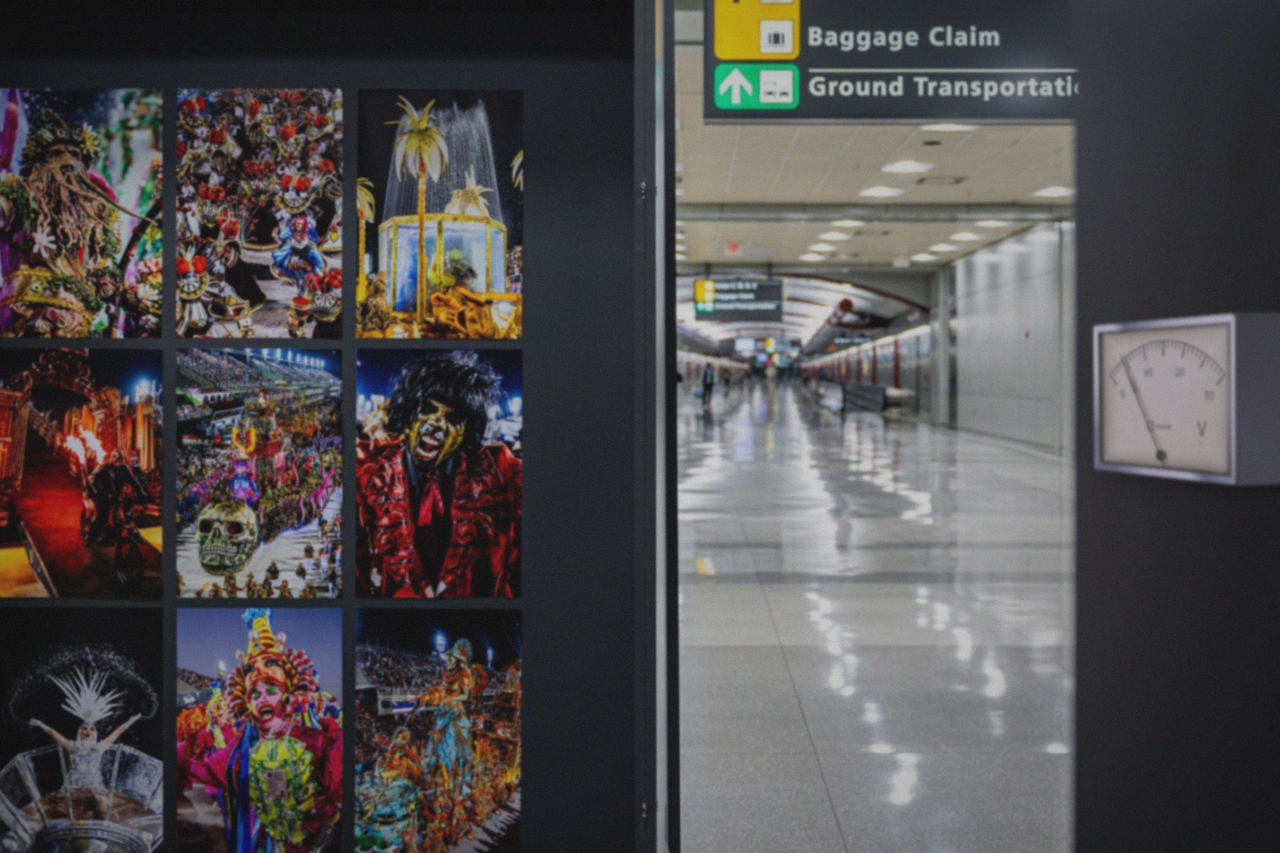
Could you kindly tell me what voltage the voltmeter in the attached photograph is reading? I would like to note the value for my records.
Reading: 5 V
